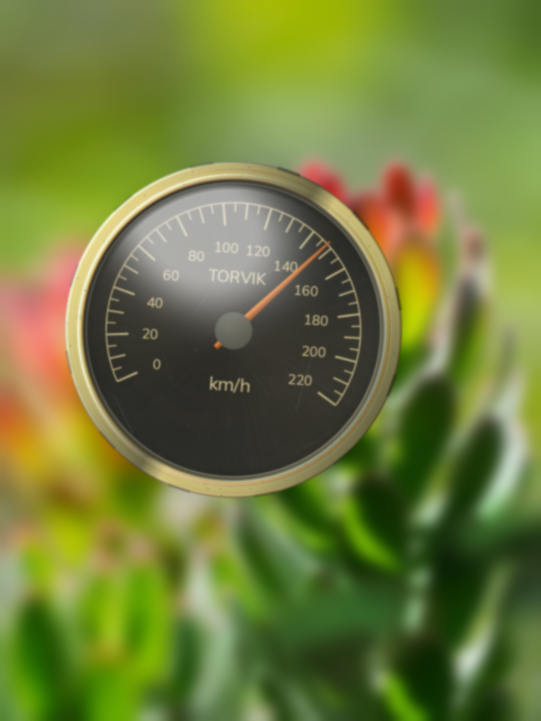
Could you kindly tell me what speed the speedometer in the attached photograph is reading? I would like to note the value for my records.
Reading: 147.5 km/h
